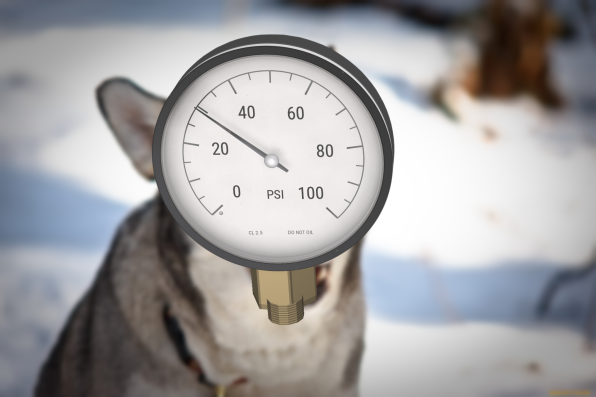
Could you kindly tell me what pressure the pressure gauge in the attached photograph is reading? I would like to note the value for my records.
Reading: 30 psi
